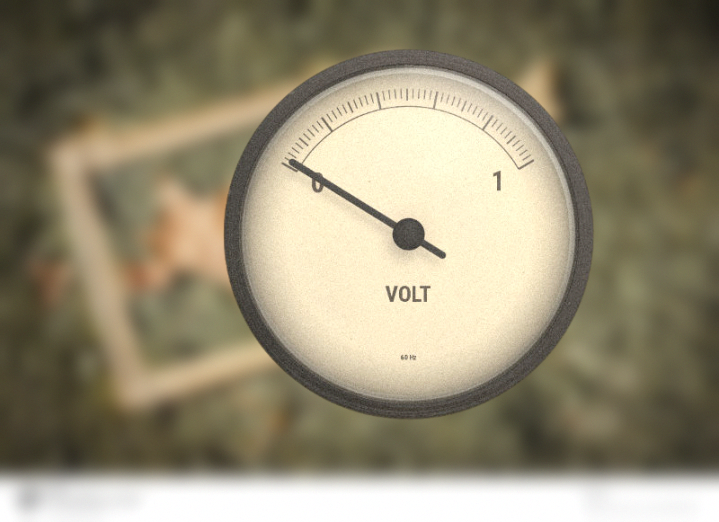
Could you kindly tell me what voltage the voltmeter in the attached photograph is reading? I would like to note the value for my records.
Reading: 0.02 V
